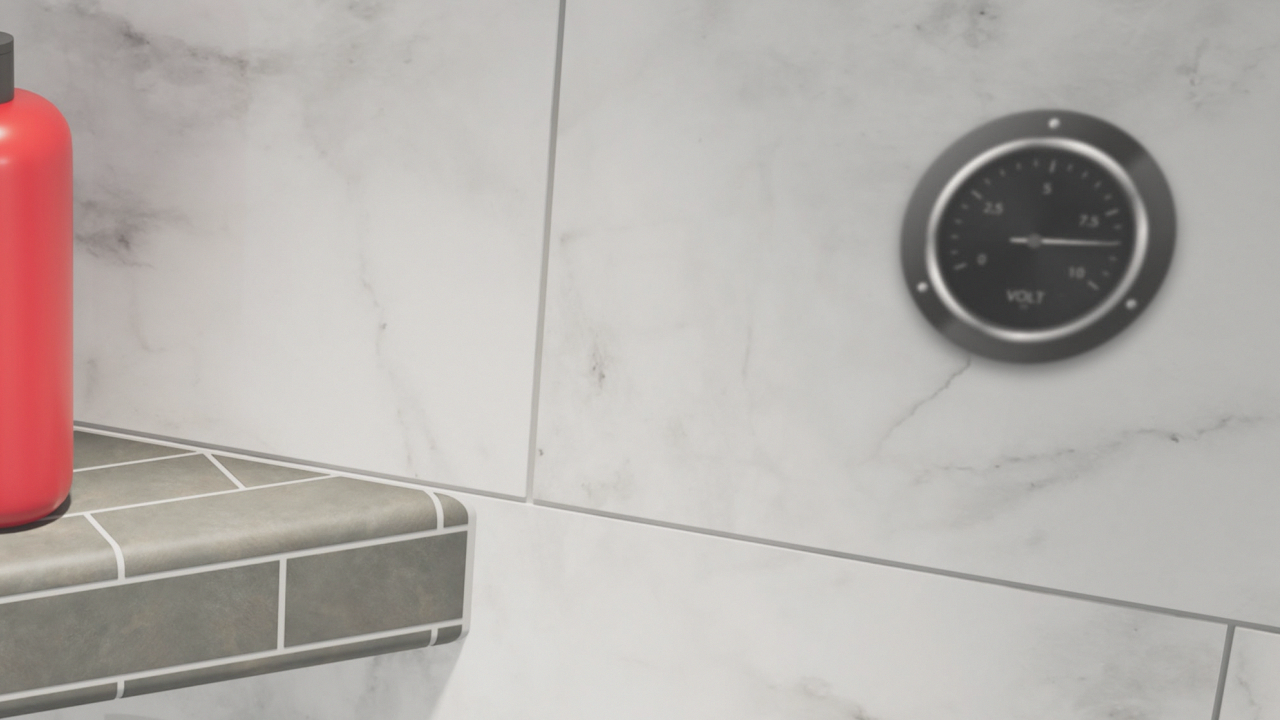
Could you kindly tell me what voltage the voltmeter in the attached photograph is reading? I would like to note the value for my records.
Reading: 8.5 V
